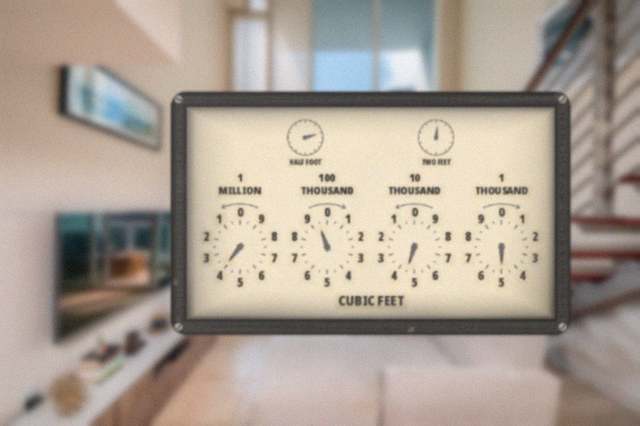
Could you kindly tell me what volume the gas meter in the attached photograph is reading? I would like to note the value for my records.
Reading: 394500 ft³
